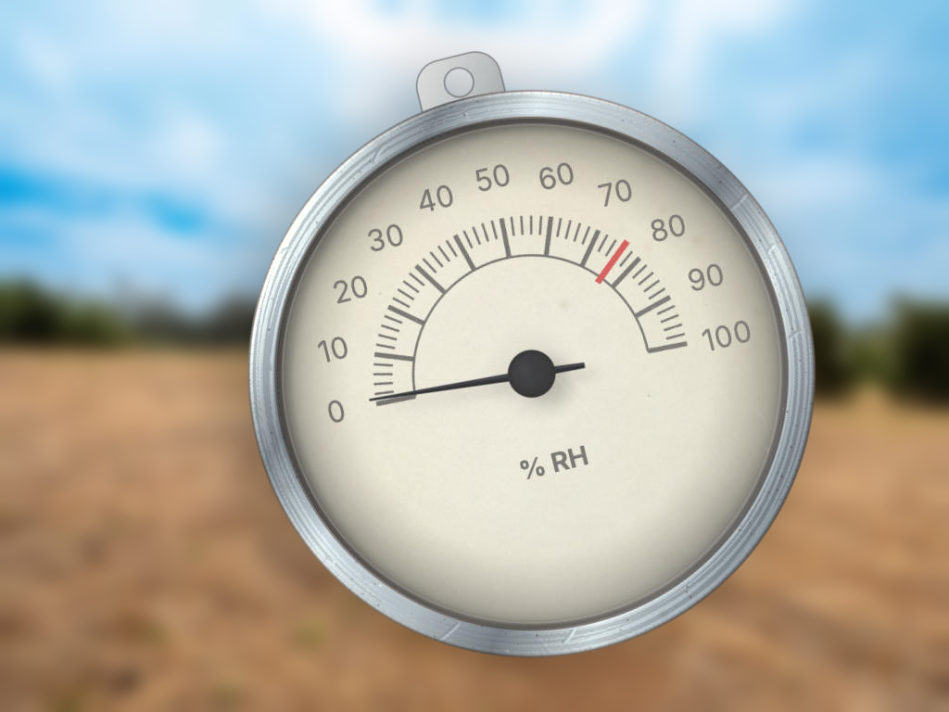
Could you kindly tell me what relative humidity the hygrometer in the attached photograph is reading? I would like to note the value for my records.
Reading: 1 %
